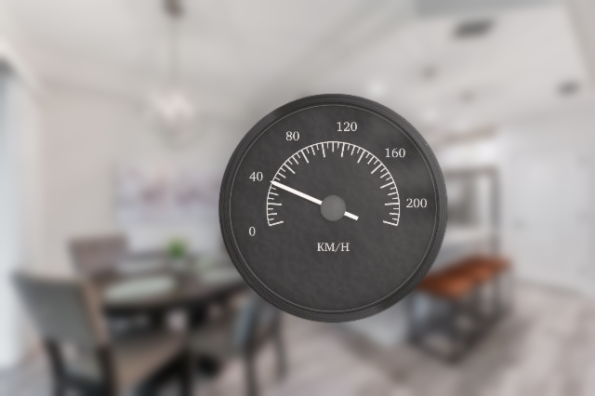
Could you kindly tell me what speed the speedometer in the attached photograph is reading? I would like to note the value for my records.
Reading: 40 km/h
